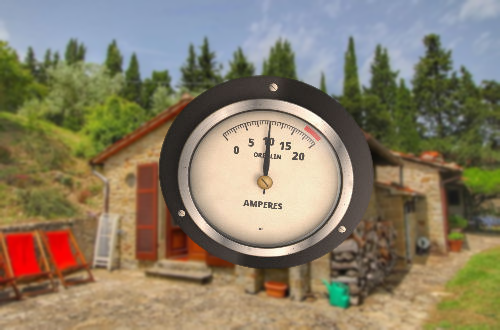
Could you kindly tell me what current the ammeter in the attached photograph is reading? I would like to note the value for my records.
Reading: 10 A
